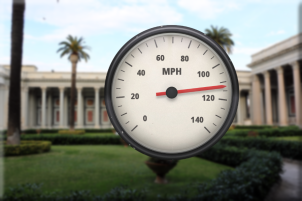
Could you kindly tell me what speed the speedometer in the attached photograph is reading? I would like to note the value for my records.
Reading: 112.5 mph
